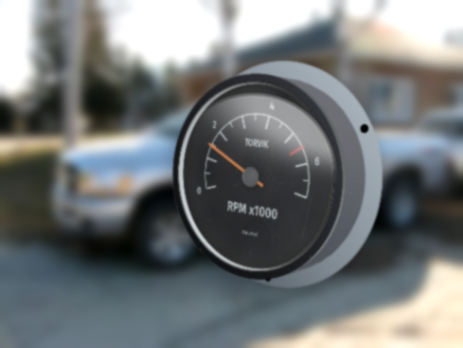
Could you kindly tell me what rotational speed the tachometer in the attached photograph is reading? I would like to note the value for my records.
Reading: 1500 rpm
